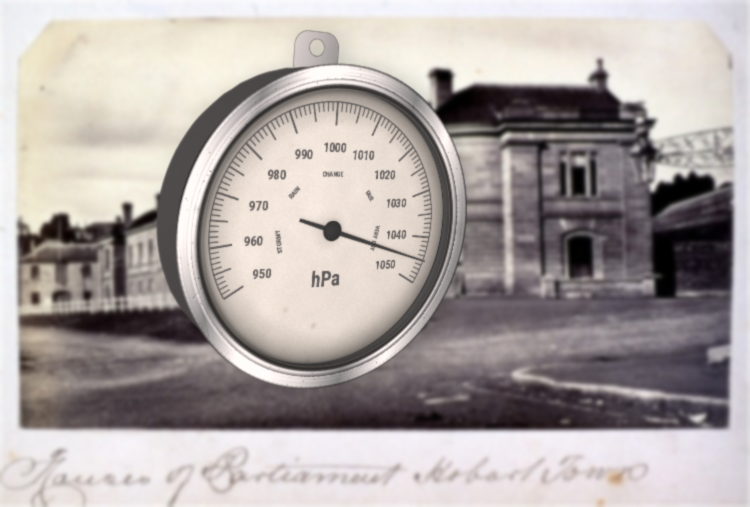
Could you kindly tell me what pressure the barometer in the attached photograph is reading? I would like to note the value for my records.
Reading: 1045 hPa
